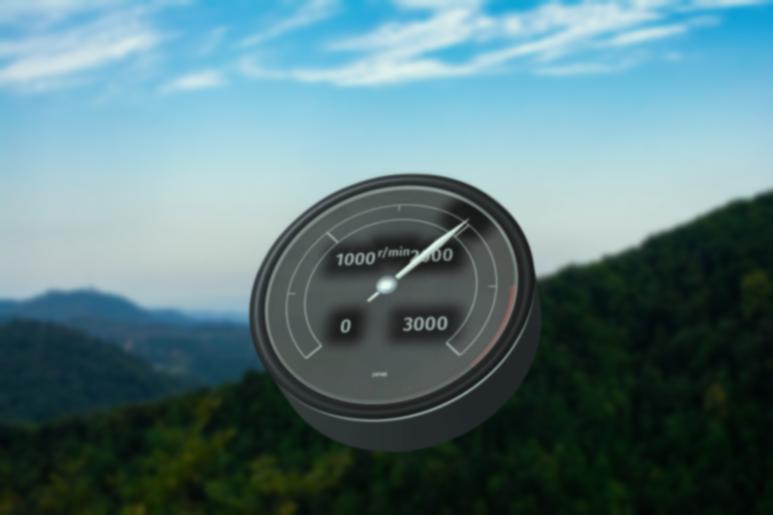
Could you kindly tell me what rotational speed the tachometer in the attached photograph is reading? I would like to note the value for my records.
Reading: 2000 rpm
